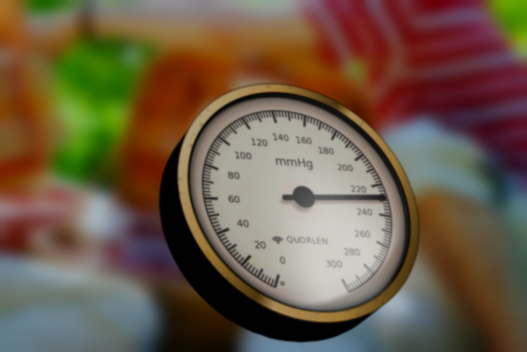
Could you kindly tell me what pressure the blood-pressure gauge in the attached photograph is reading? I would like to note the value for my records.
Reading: 230 mmHg
